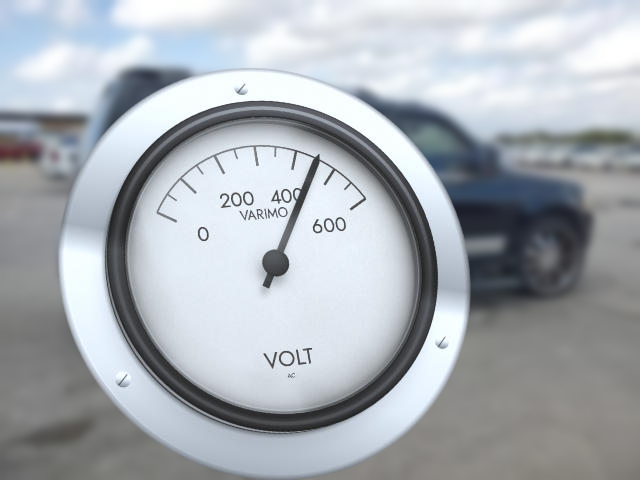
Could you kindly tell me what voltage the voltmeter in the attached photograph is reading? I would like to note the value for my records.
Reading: 450 V
